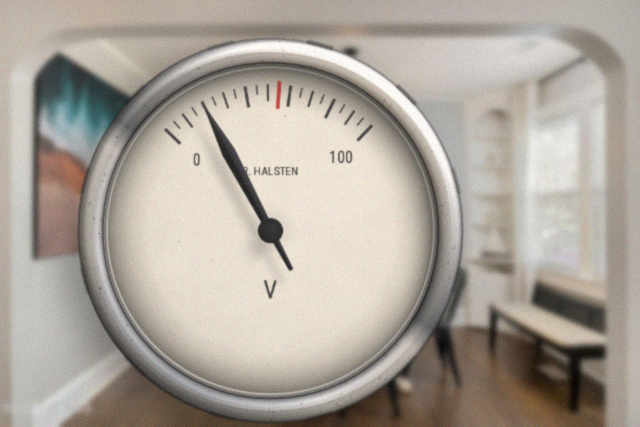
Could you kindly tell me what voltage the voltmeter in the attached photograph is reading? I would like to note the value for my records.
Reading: 20 V
